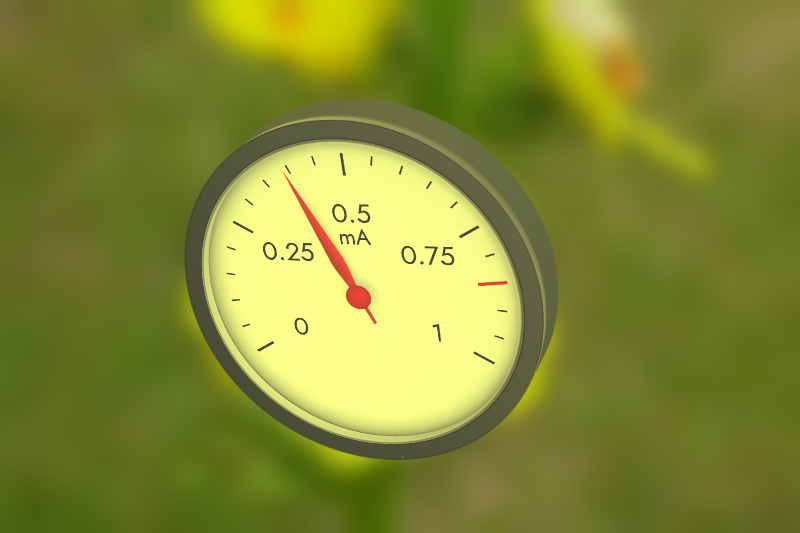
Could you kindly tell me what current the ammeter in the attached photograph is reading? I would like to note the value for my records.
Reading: 0.4 mA
